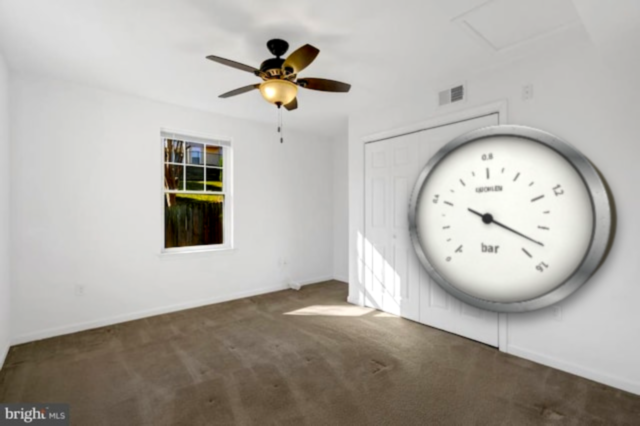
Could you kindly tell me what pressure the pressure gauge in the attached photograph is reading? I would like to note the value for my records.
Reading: 1.5 bar
